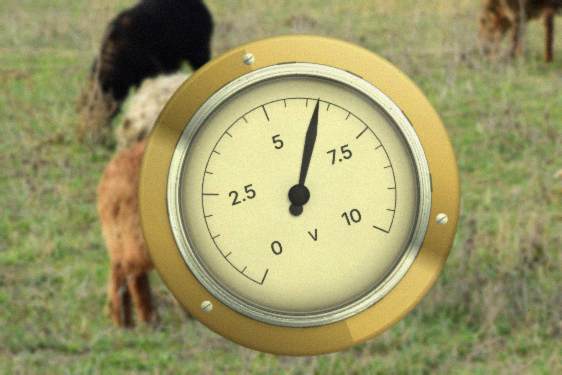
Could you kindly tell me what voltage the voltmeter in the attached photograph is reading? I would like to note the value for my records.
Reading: 6.25 V
